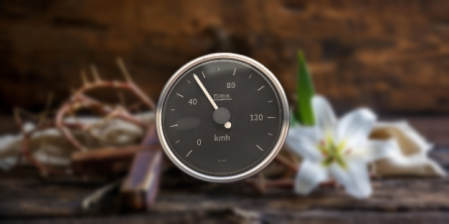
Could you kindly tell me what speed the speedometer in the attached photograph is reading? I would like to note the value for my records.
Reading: 55 km/h
